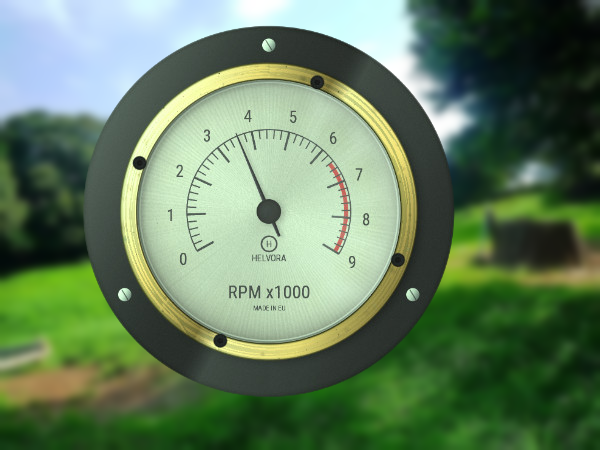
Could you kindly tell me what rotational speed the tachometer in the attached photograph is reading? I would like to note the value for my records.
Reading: 3600 rpm
